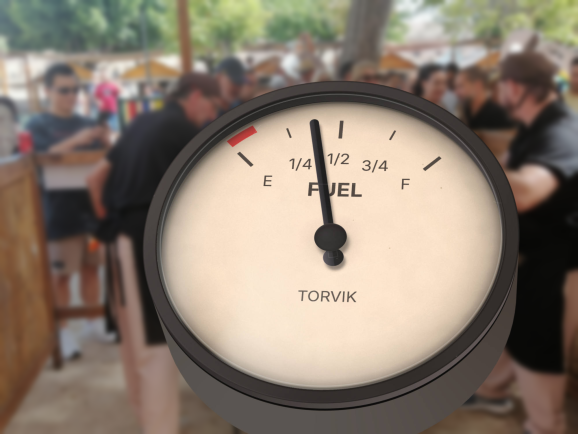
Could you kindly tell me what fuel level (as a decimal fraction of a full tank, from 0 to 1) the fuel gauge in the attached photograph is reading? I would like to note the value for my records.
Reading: 0.375
